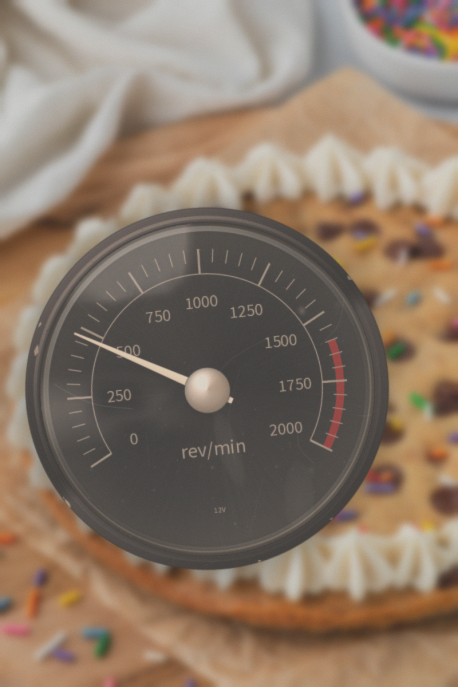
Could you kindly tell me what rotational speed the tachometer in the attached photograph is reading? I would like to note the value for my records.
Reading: 475 rpm
